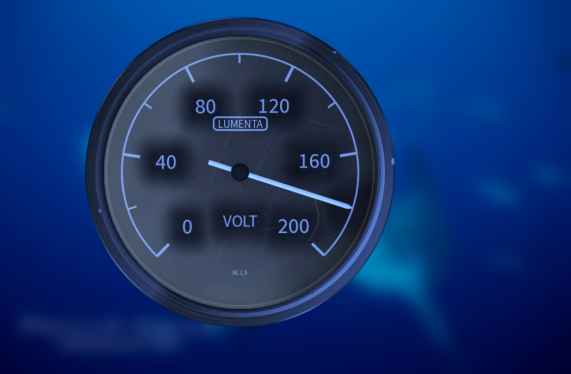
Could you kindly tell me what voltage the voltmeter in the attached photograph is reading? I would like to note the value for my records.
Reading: 180 V
